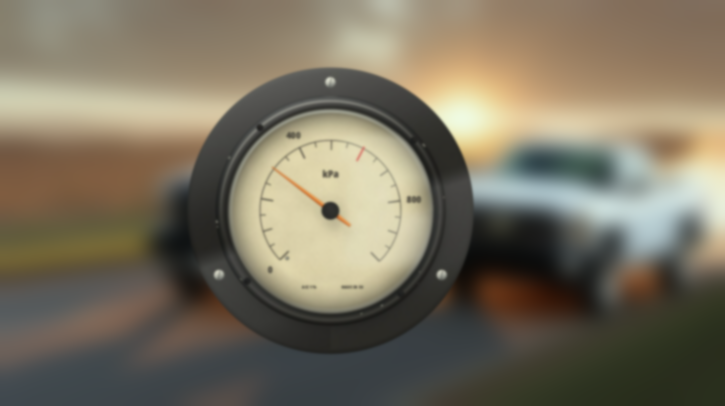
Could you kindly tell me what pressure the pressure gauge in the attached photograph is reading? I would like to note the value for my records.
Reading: 300 kPa
